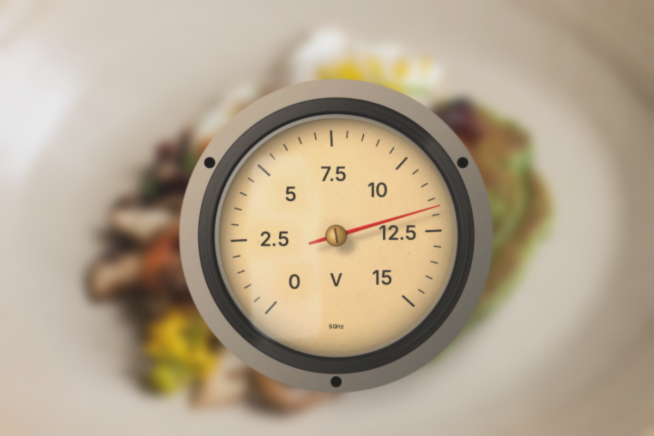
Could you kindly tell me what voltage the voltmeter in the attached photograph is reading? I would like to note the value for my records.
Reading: 11.75 V
